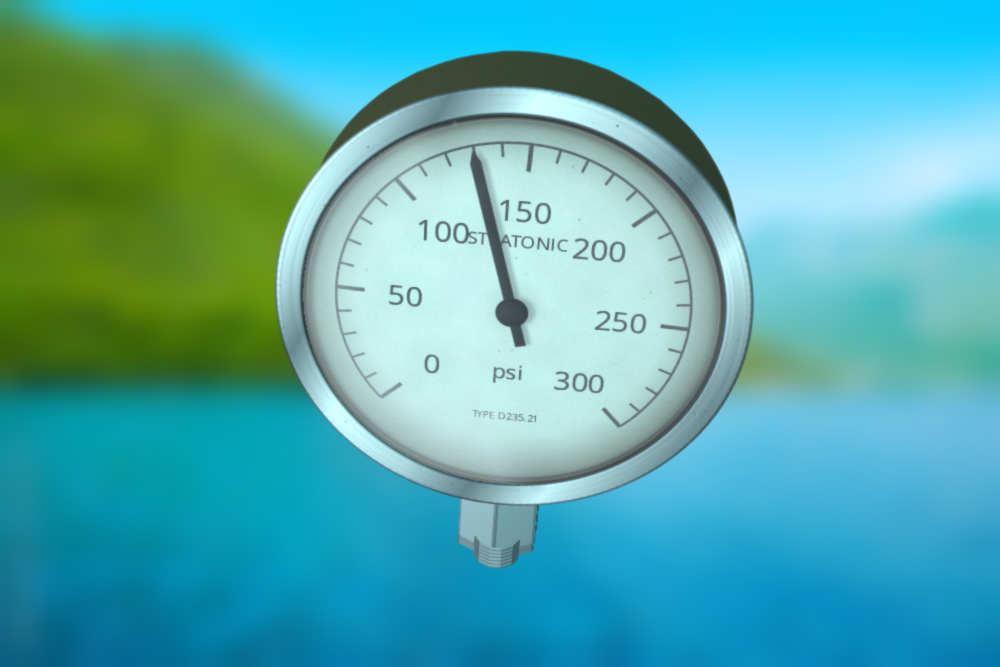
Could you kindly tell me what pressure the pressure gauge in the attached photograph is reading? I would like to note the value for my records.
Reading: 130 psi
